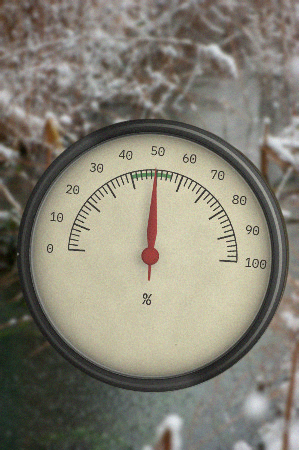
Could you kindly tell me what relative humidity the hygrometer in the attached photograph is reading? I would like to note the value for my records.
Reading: 50 %
